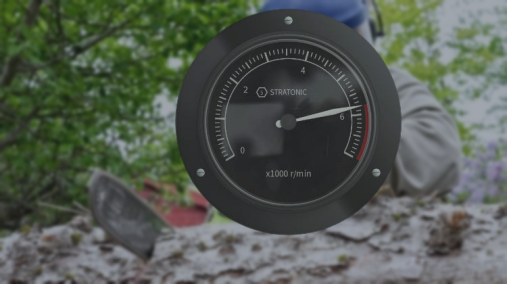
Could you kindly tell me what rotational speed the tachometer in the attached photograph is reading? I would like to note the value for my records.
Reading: 5800 rpm
